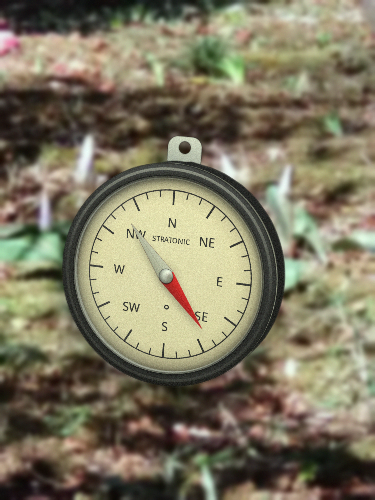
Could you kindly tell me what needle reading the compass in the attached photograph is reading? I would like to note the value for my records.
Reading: 140 °
